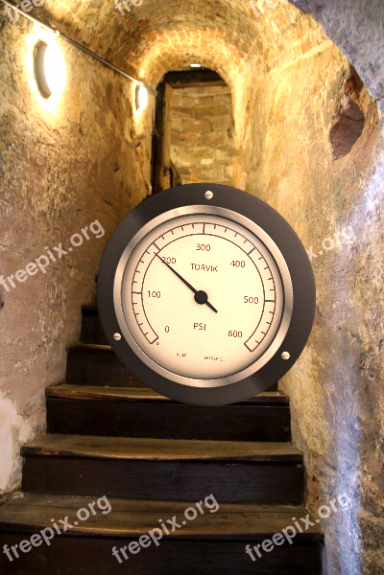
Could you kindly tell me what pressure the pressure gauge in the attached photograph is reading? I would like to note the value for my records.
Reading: 190 psi
